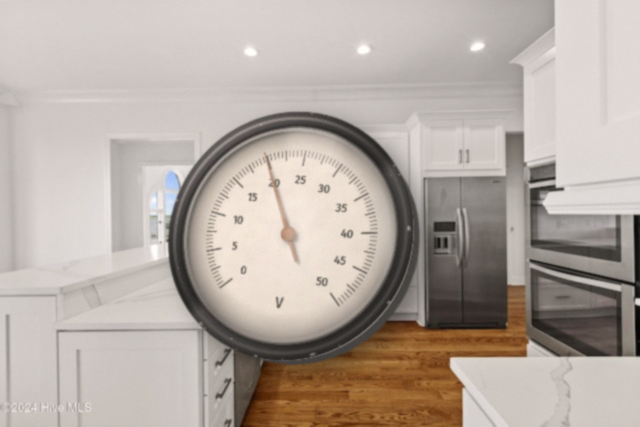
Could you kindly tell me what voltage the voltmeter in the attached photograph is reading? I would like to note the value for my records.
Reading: 20 V
